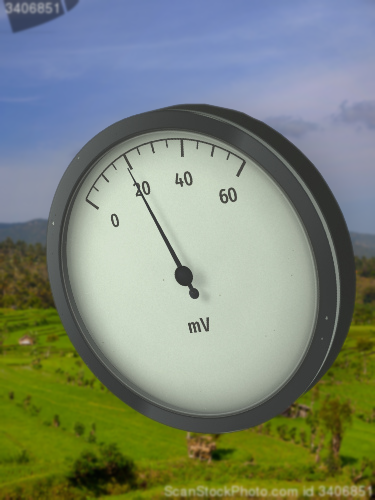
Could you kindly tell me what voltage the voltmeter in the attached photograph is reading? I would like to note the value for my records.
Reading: 20 mV
